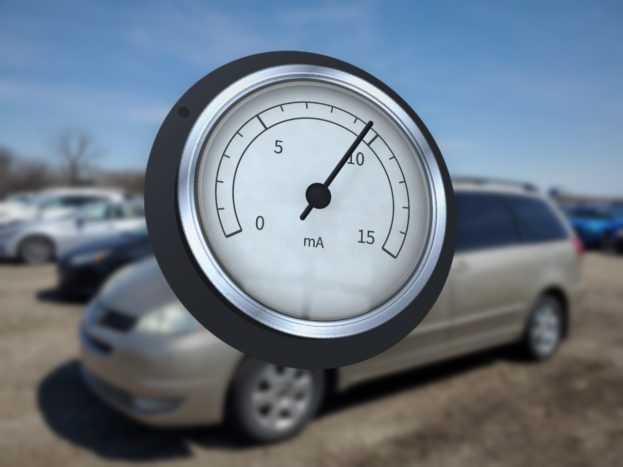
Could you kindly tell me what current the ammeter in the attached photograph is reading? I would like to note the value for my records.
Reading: 9.5 mA
